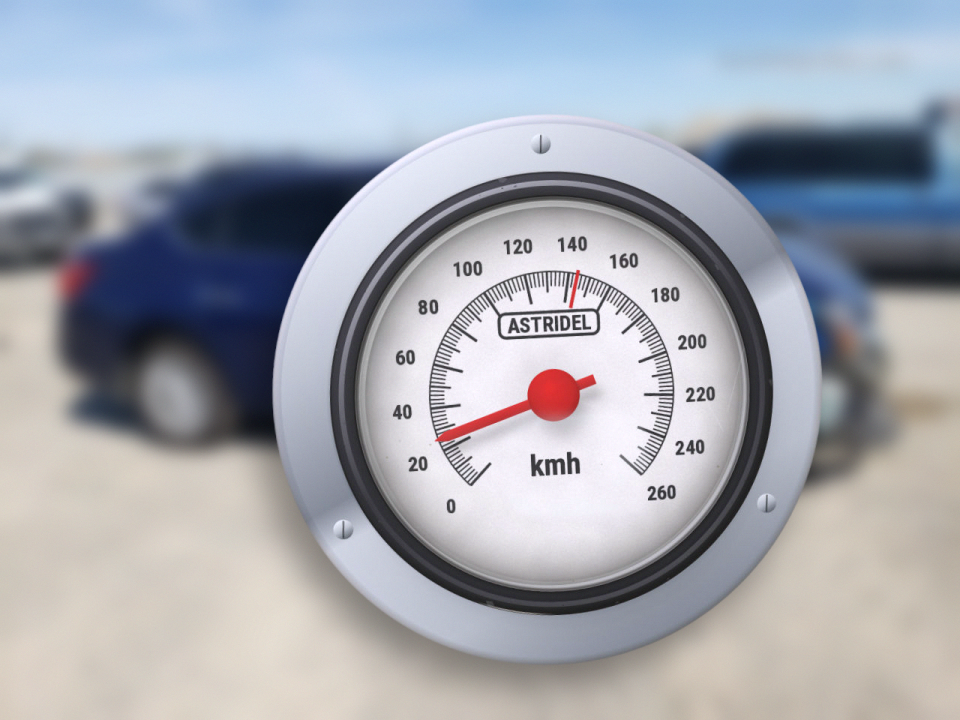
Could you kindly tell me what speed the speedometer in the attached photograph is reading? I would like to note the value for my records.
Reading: 26 km/h
